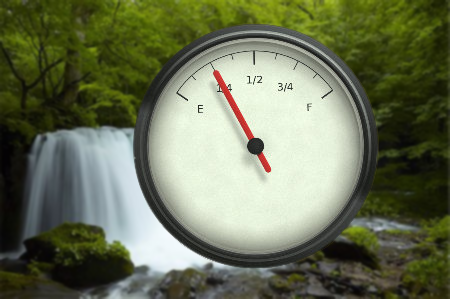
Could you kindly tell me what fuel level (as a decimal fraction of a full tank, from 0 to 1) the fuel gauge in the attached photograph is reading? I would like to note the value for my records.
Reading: 0.25
